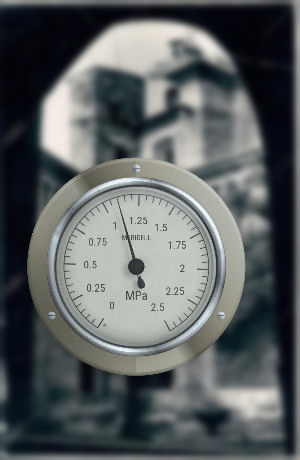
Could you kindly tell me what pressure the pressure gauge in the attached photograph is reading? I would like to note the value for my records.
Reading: 1.1 MPa
